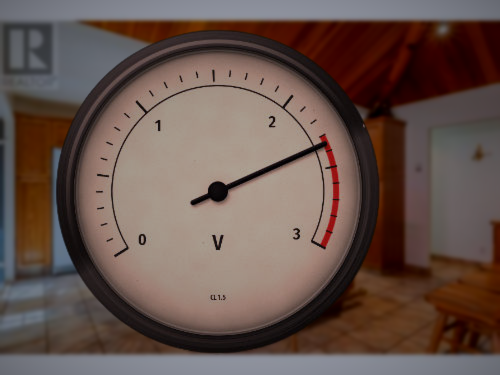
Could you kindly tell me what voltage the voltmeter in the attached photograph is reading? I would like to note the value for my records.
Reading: 2.35 V
